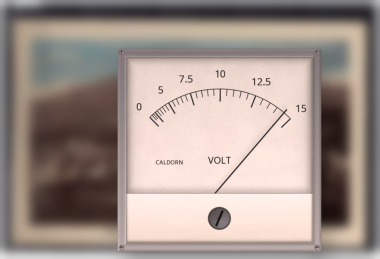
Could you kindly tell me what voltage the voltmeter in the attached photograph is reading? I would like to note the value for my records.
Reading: 14.5 V
